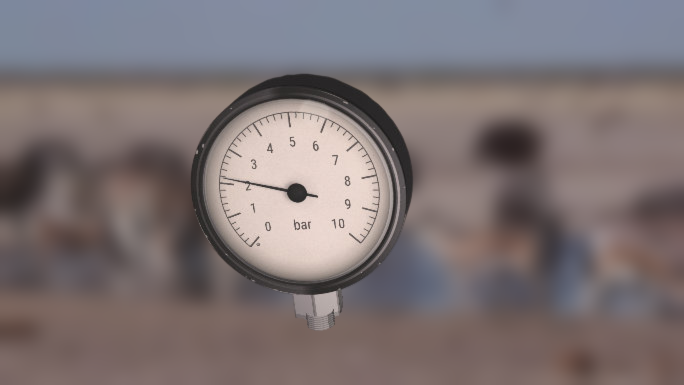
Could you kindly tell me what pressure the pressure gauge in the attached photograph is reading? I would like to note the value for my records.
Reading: 2.2 bar
